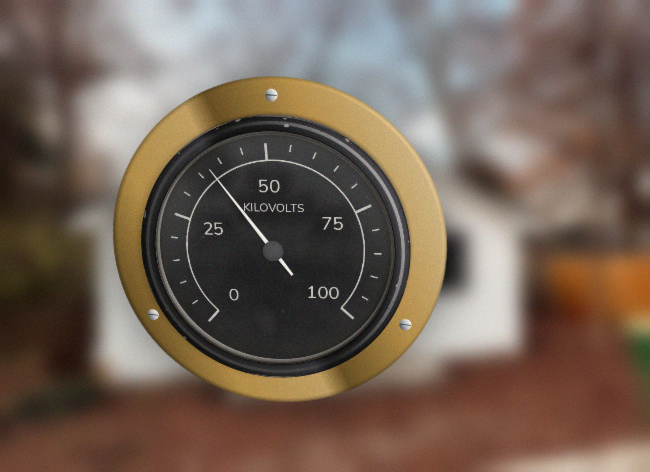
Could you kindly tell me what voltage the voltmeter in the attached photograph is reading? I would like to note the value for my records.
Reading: 37.5 kV
